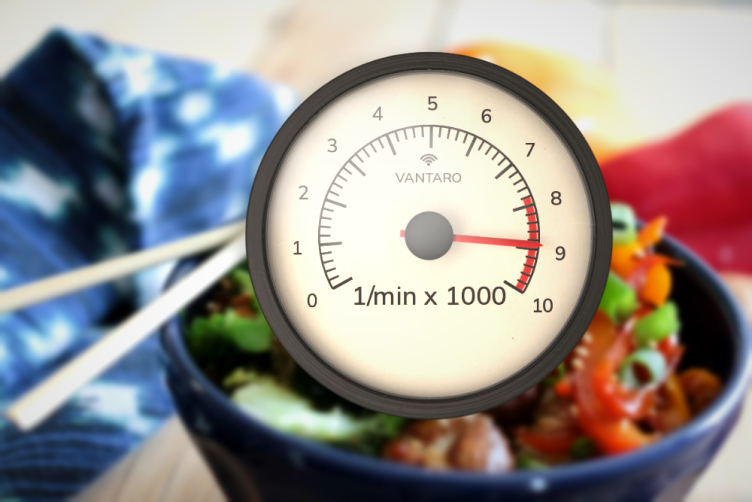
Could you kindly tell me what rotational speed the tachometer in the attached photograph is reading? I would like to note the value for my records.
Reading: 8900 rpm
